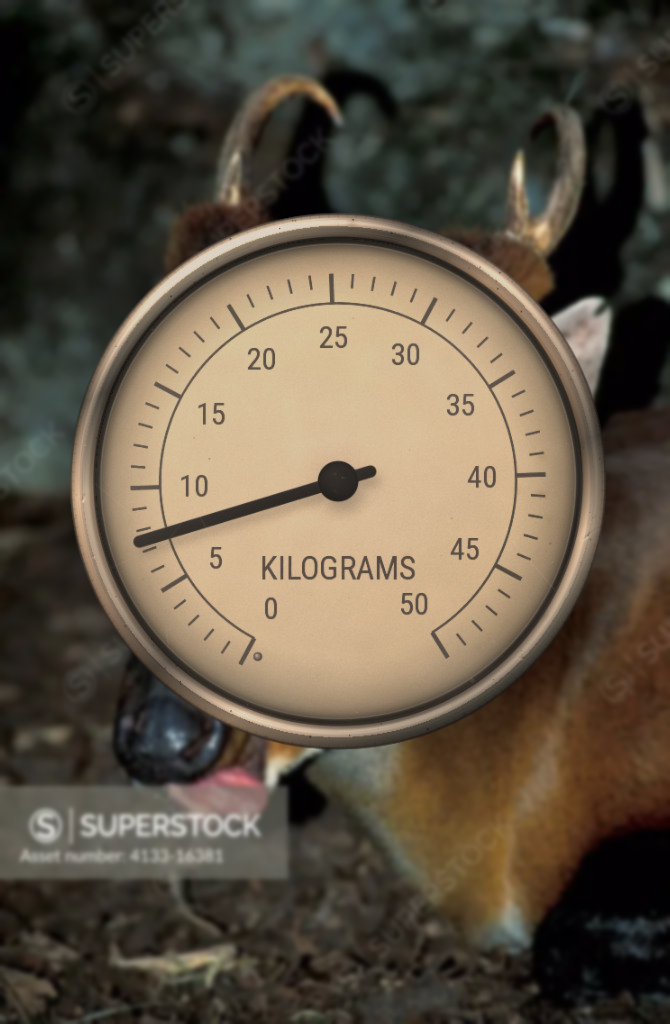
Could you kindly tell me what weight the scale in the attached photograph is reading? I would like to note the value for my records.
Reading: 7.5 kg
